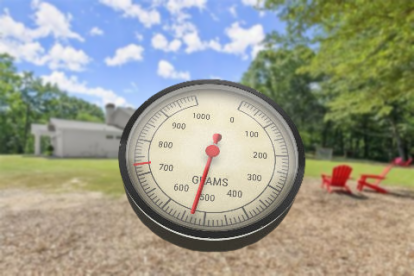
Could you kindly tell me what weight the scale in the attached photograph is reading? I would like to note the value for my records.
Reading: 530 g
